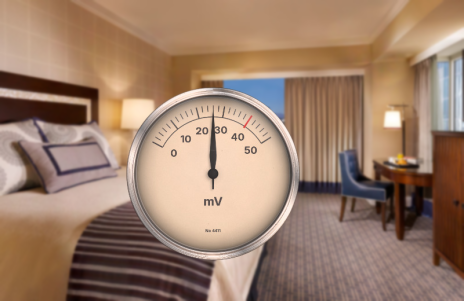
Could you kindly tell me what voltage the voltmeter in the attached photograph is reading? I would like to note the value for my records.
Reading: 26 mV
